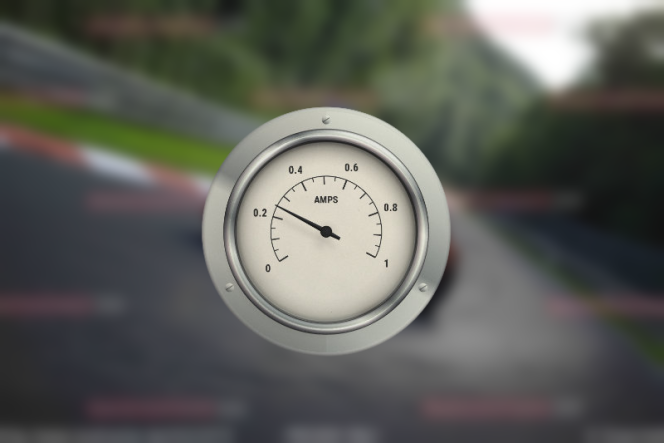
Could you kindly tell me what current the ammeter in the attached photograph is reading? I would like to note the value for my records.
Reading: 0.25 A
